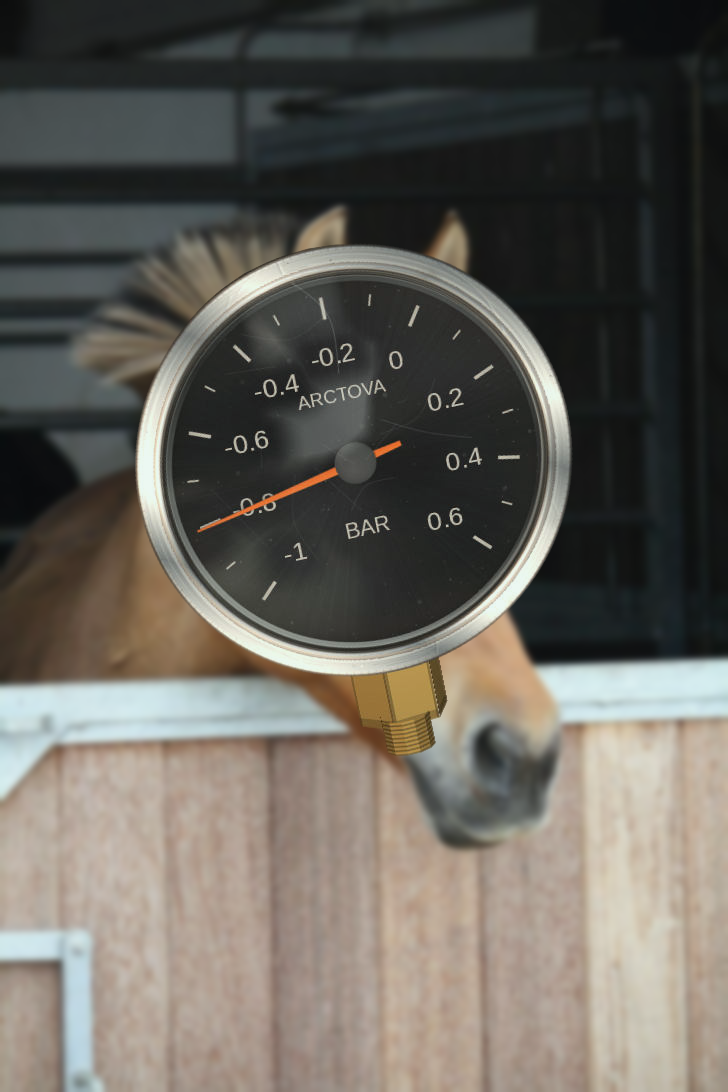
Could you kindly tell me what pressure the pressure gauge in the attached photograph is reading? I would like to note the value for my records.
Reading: -0.8 bar
